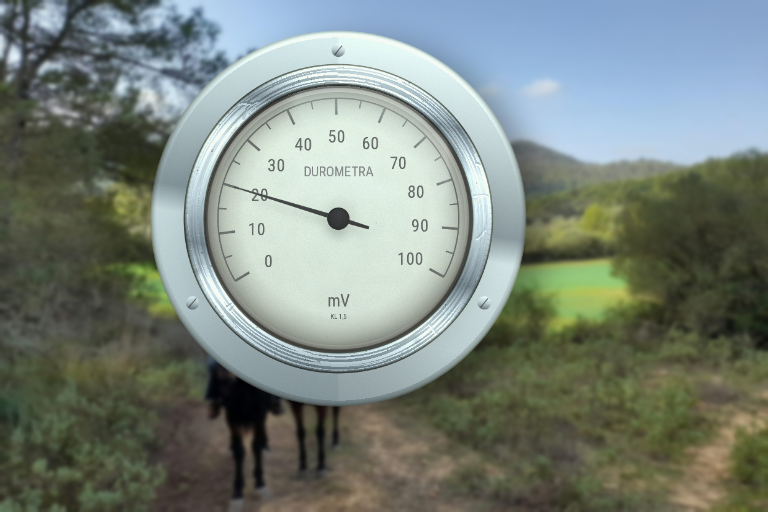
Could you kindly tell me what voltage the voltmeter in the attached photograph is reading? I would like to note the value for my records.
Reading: 20 mV
